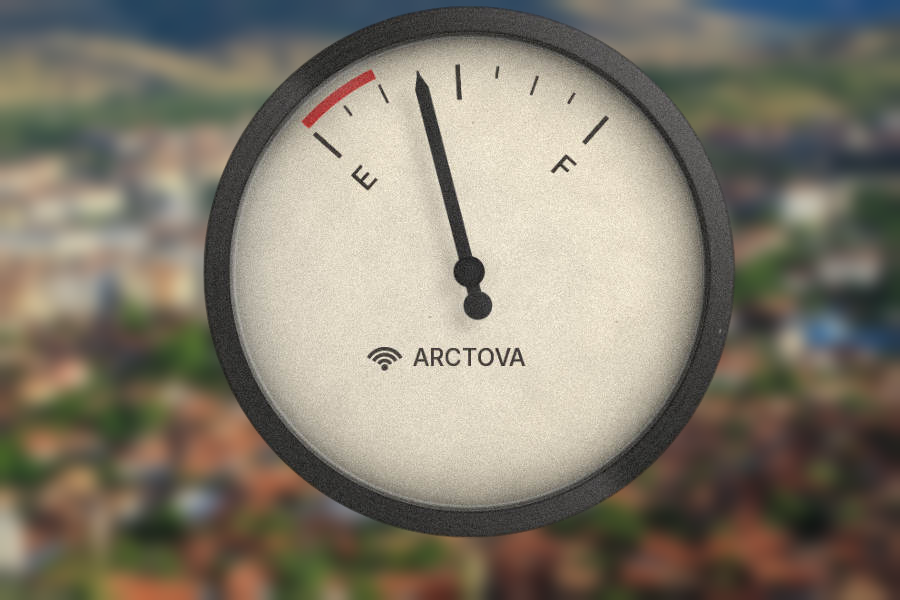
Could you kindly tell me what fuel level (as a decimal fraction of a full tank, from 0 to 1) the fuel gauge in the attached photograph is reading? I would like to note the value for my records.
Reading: 0.375
